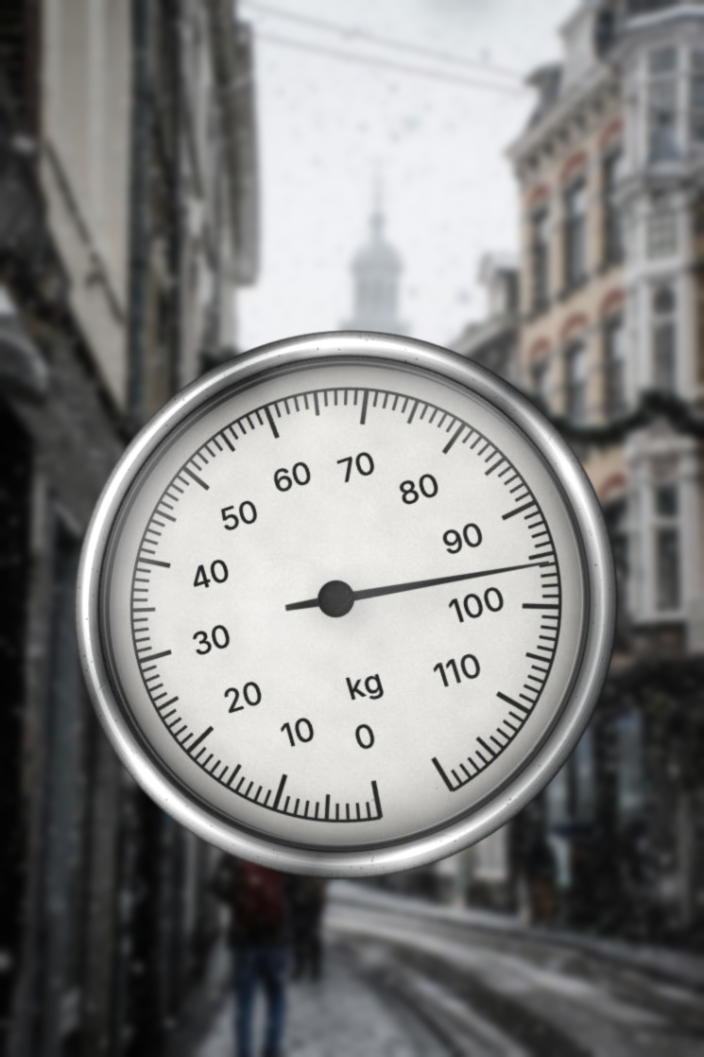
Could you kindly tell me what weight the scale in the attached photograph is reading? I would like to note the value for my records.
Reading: 96 kg
